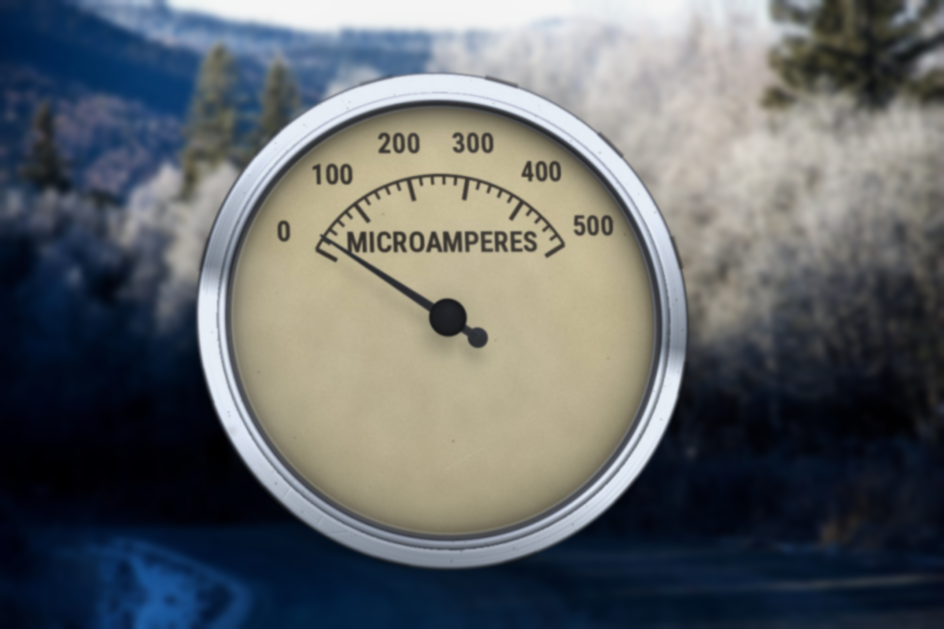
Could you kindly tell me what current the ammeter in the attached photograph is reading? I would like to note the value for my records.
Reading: 20 µA
